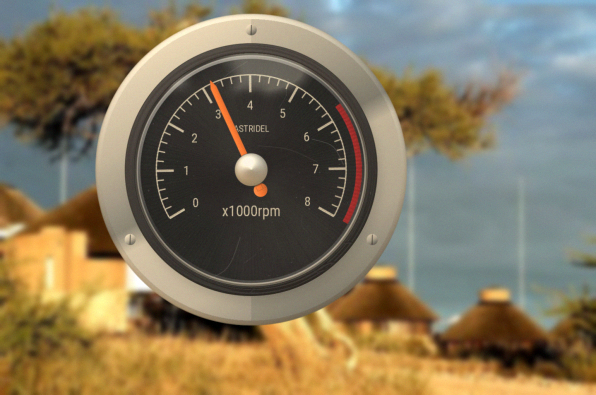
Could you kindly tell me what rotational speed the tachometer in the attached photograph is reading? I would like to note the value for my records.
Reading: 3200 rpm
